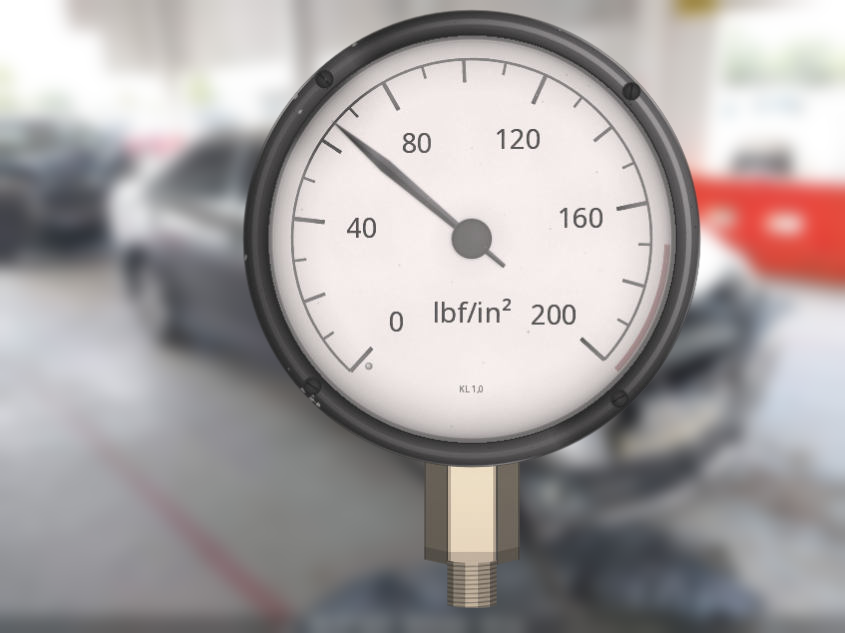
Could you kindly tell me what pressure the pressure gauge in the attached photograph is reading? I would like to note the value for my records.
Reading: 65 psi
